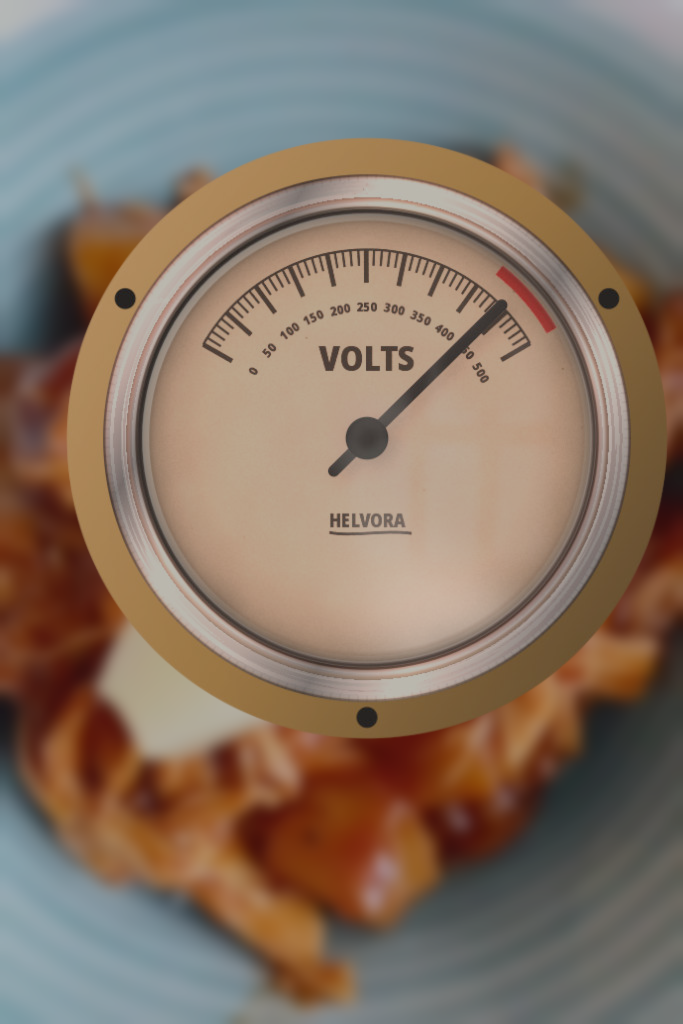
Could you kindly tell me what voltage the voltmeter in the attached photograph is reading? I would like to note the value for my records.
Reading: 440 V
